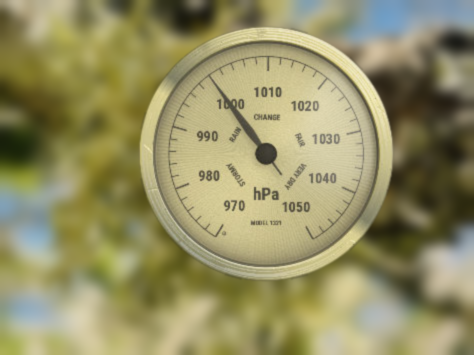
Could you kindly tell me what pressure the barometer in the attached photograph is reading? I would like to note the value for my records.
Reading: 1000 hPa
